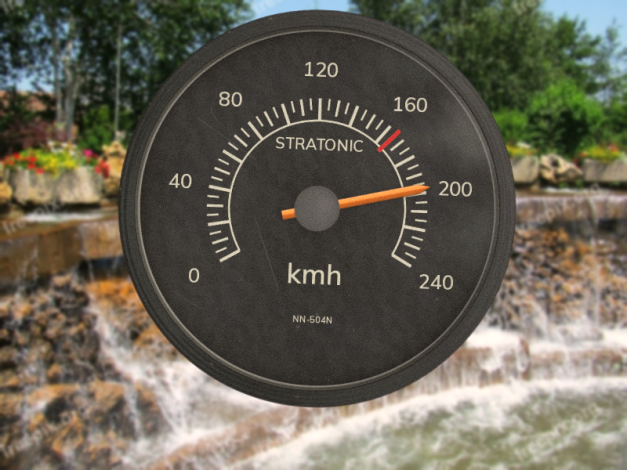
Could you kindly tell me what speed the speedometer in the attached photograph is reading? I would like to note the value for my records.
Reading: 197.5 km/h
